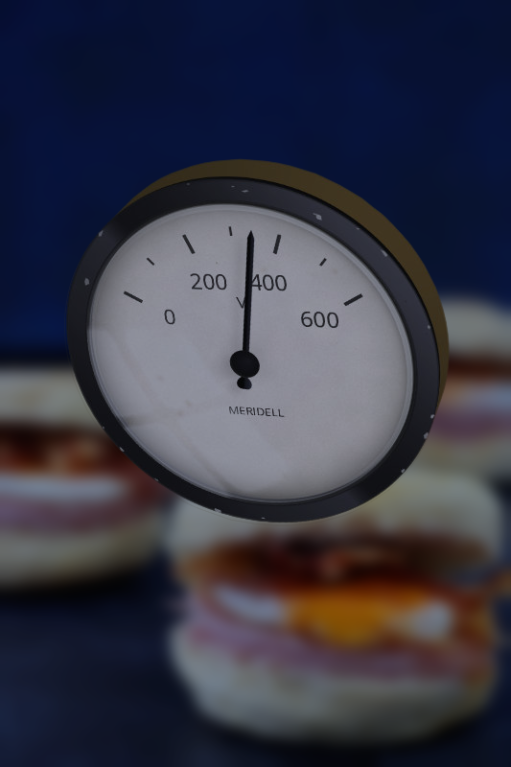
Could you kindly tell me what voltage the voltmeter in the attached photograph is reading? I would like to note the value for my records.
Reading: 350 V
